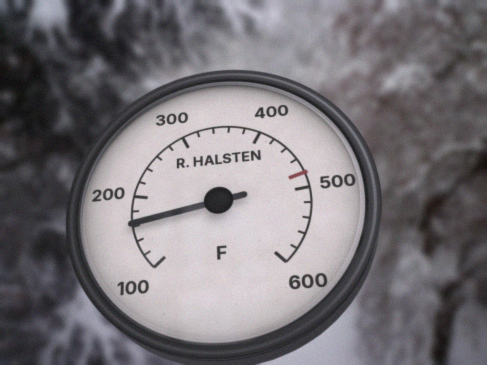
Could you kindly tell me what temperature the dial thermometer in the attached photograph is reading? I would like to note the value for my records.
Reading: 160 °F
